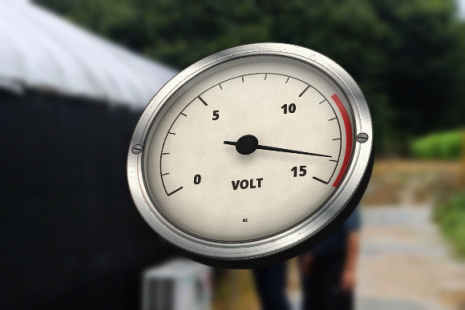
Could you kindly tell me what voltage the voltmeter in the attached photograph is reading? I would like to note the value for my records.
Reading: 14 V
